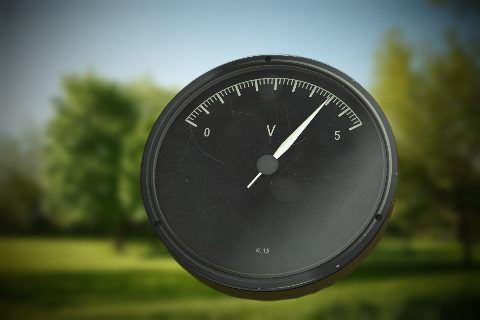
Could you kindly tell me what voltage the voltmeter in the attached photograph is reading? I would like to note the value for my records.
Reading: 4 V
